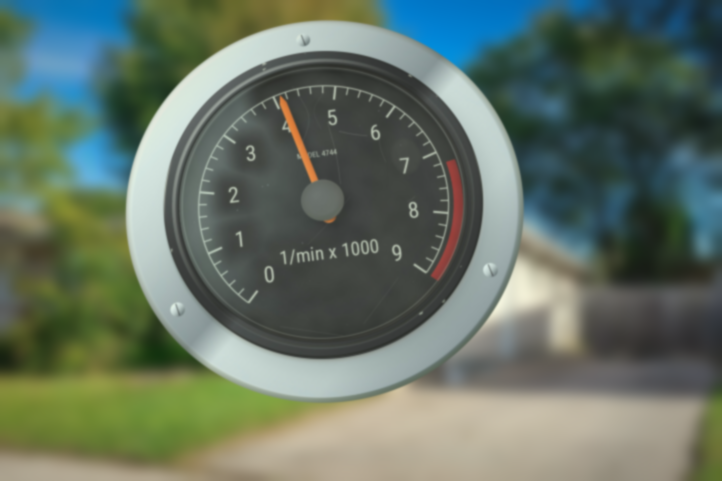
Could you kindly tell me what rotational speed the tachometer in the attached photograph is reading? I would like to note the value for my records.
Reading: 4100 rpm
